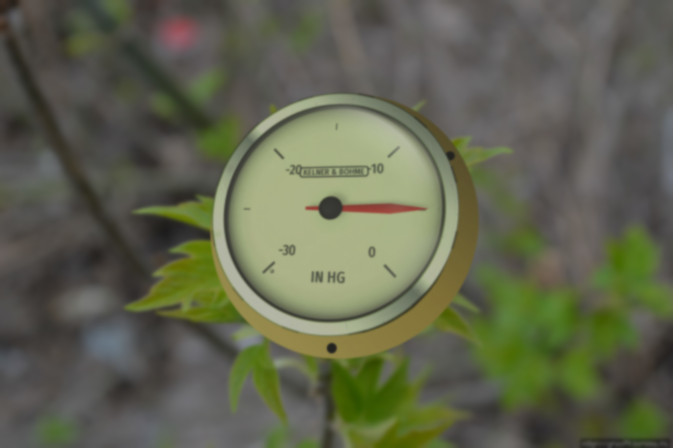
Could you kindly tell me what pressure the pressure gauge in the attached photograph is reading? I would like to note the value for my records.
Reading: -5 inHg
